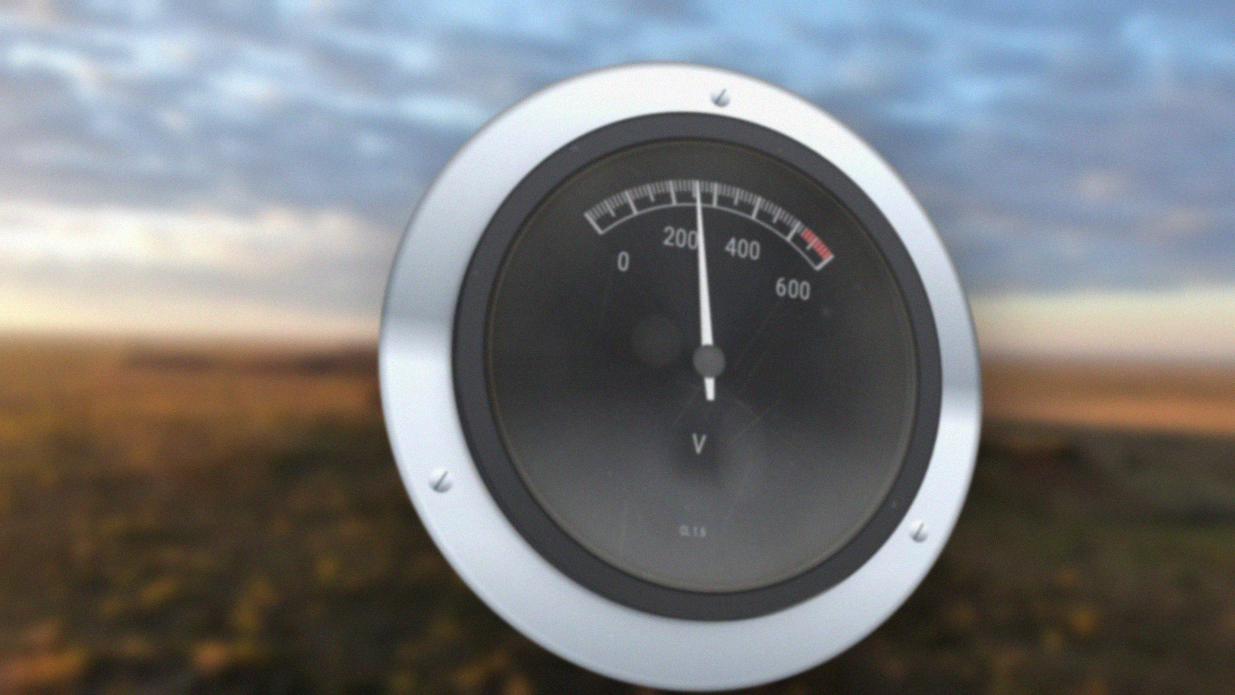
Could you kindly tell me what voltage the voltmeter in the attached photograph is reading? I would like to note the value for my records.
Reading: 250 V
